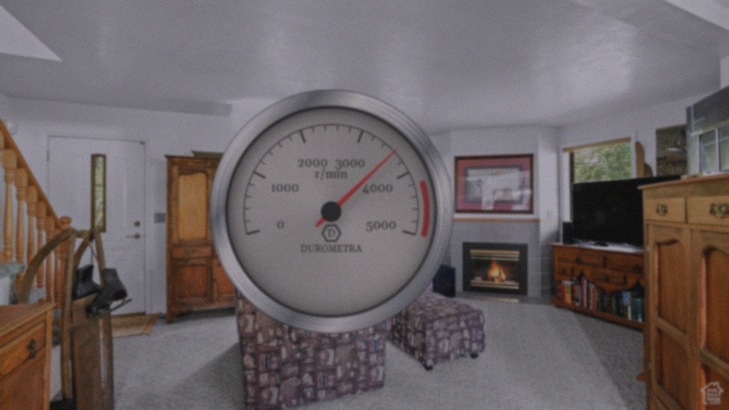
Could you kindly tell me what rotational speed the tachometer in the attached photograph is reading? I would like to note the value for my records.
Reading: 3600 rpm
